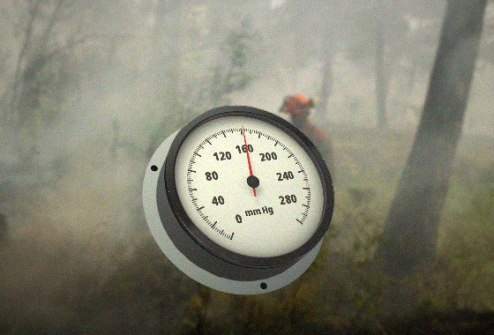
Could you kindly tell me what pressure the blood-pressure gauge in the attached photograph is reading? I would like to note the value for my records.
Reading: 160 mmHg
